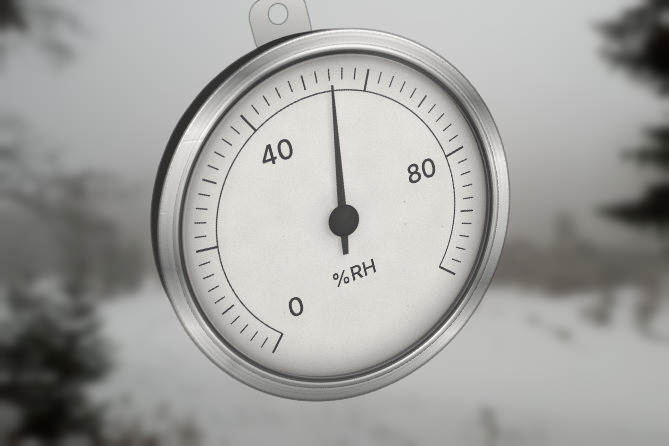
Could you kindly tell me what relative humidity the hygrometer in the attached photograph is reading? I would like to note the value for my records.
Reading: 54 %
